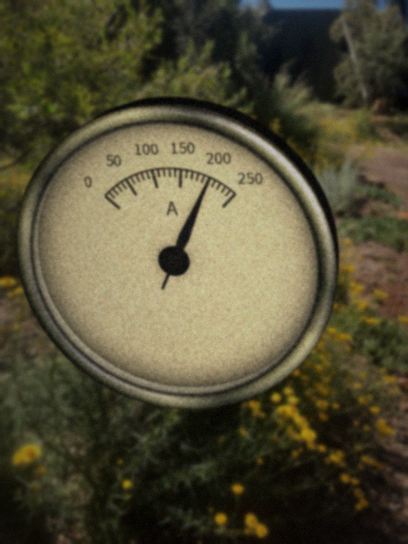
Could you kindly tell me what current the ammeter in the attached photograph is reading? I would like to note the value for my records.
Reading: 200 A
